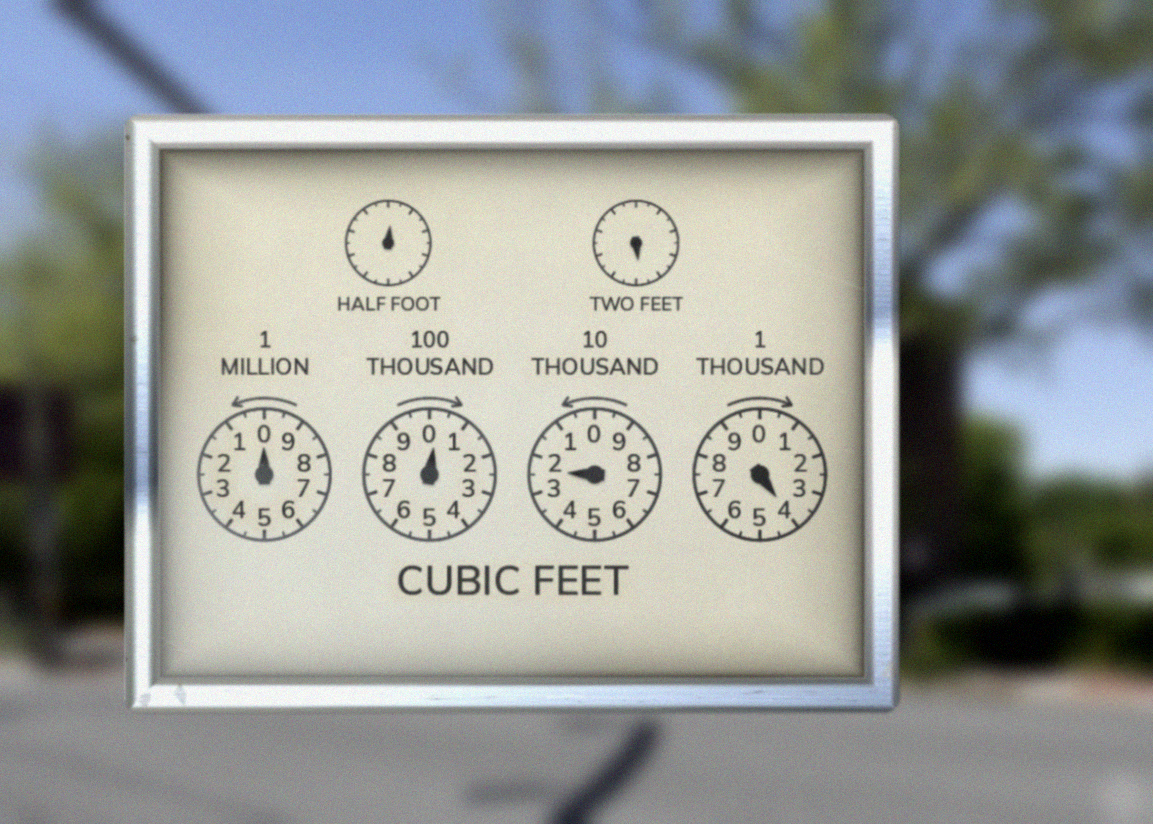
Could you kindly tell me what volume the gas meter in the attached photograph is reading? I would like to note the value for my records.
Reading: 2400 ft³
